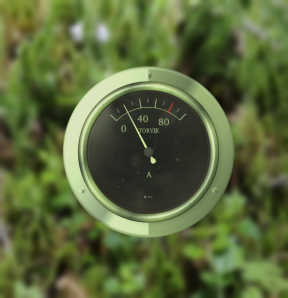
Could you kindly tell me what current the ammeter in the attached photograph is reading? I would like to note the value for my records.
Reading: 20 A
